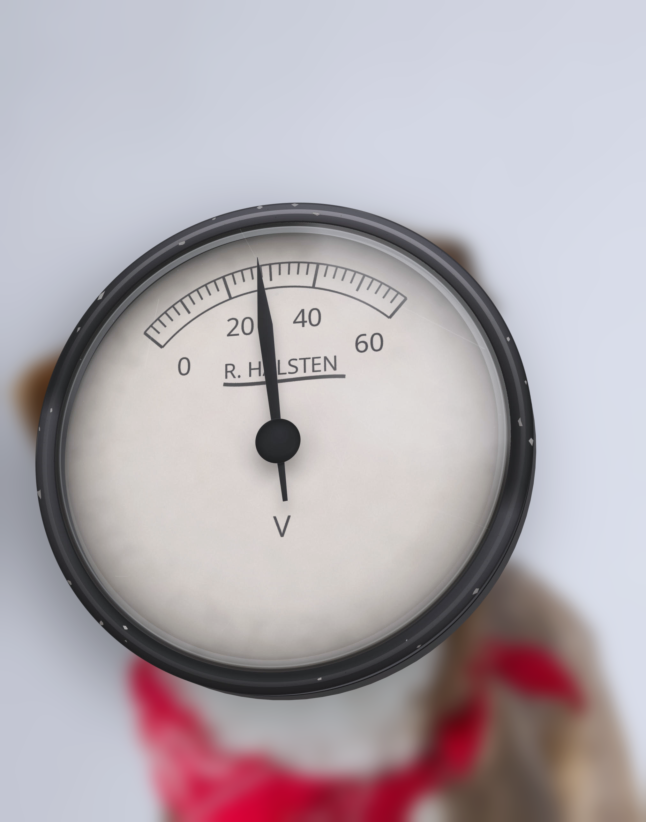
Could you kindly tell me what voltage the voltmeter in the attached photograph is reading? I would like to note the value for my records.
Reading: 28 V
